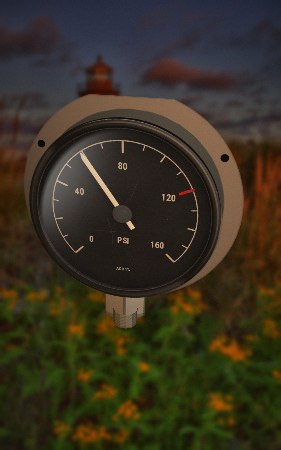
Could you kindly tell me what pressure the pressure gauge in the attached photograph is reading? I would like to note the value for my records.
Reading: 60 psi
